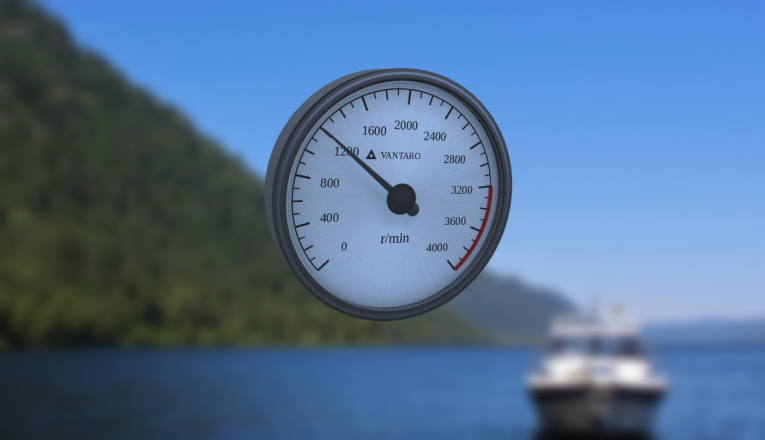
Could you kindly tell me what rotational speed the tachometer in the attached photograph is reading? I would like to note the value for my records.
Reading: 1200 rpm
